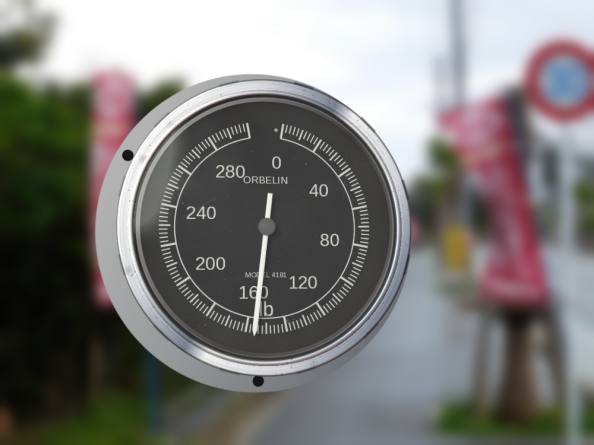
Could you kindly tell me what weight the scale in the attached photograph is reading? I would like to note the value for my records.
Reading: 156 lb
